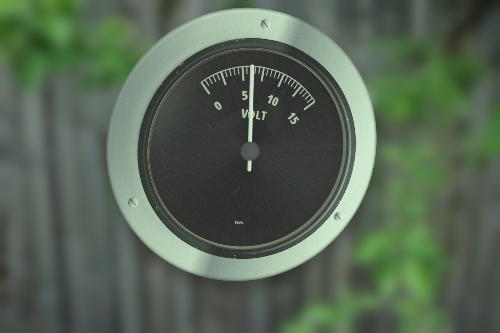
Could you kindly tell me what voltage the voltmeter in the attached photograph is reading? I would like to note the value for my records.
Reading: 6 V
